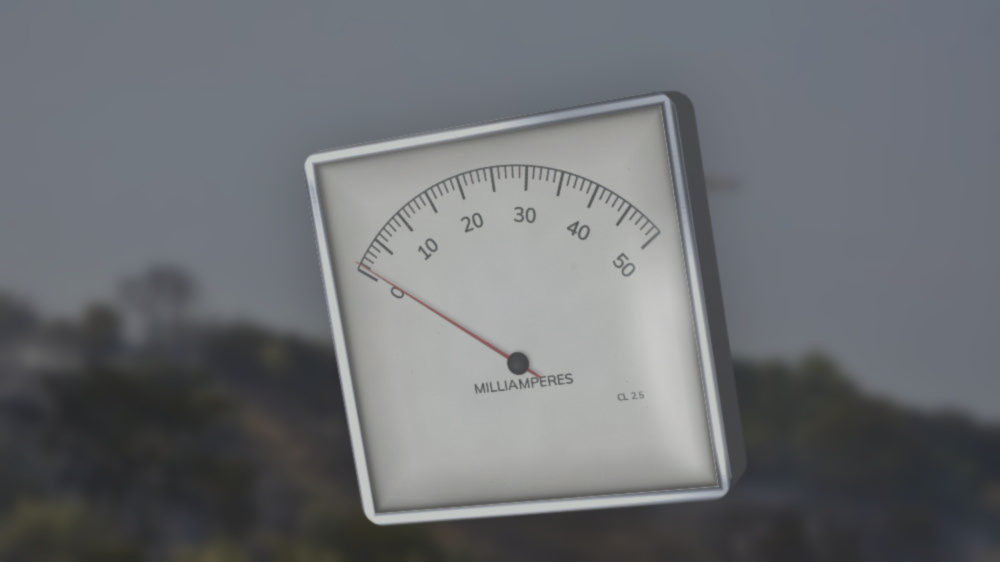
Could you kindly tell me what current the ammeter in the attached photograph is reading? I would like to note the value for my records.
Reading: 1 mA
